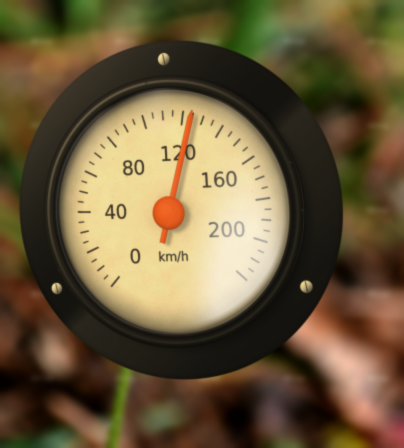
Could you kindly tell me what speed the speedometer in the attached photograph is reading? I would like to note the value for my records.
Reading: 125 km/h
